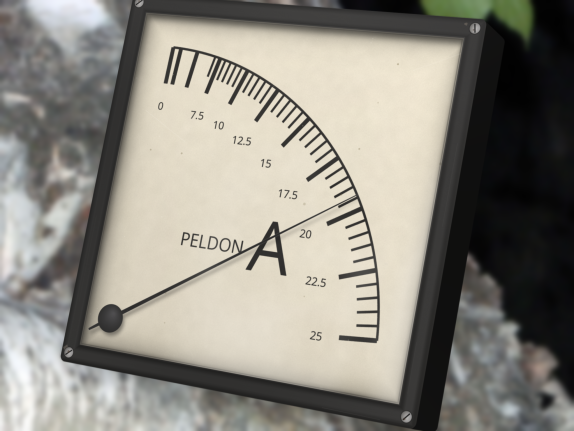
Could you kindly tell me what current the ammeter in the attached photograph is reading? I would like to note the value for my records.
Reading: 19.5 A
